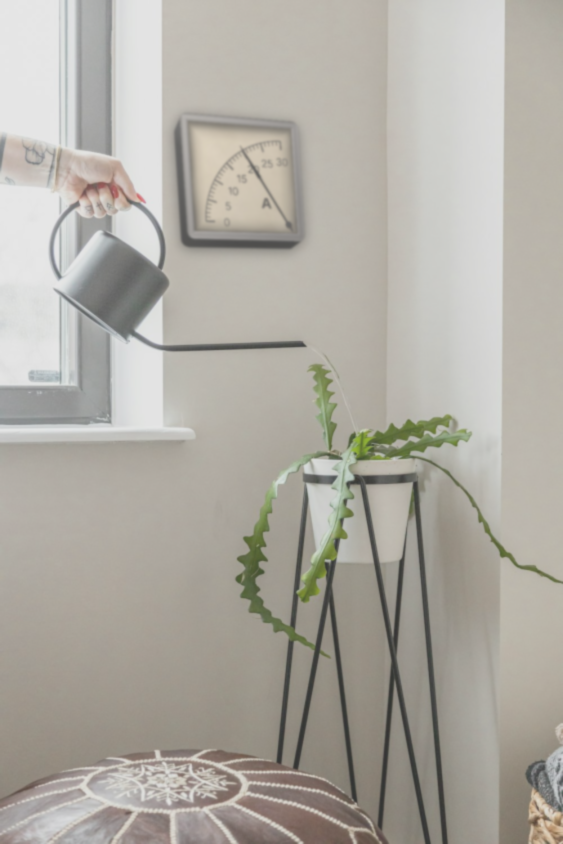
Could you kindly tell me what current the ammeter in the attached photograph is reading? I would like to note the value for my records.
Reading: 20 A
